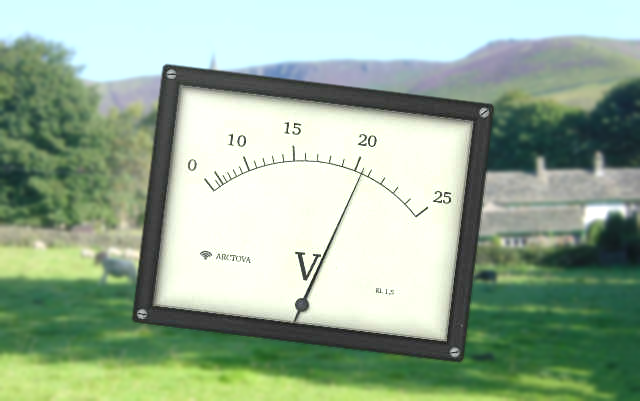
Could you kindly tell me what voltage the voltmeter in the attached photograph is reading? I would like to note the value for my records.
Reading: 20.5 V
